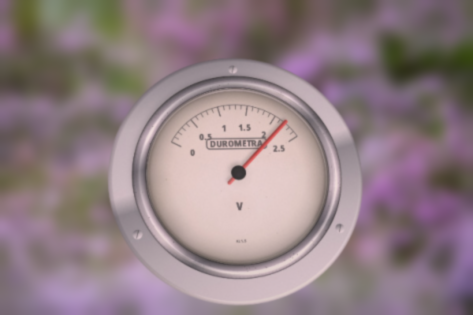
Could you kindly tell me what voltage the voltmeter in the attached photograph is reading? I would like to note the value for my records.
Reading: 2.2 V
